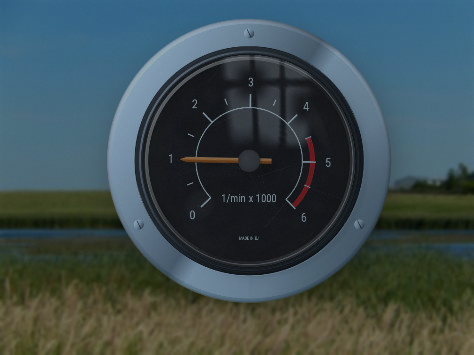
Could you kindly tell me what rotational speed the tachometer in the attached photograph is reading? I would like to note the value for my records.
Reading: 1000 rpm
